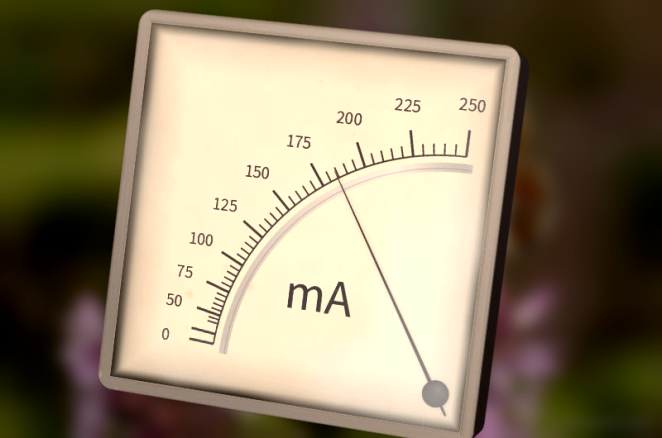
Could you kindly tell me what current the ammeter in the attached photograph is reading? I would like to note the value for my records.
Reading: 185 mA
